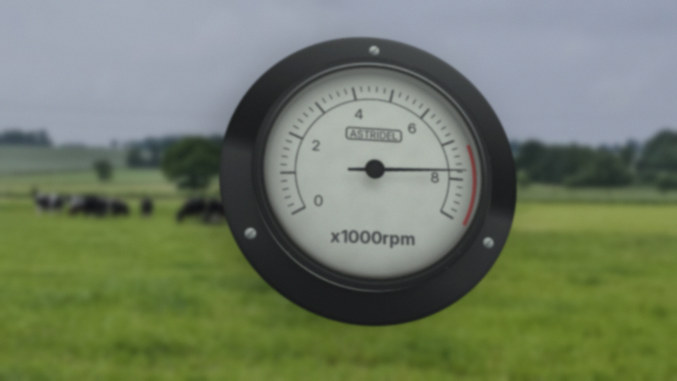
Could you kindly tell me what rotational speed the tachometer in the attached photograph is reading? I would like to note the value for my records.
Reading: 7800 rpm
